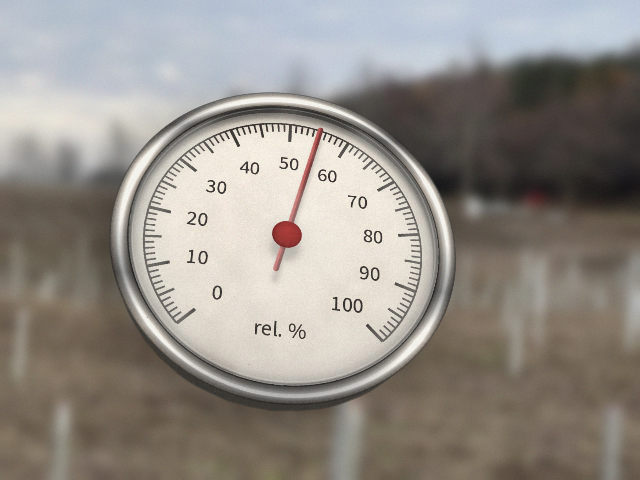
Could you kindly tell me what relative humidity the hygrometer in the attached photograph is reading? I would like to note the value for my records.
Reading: 55 %
